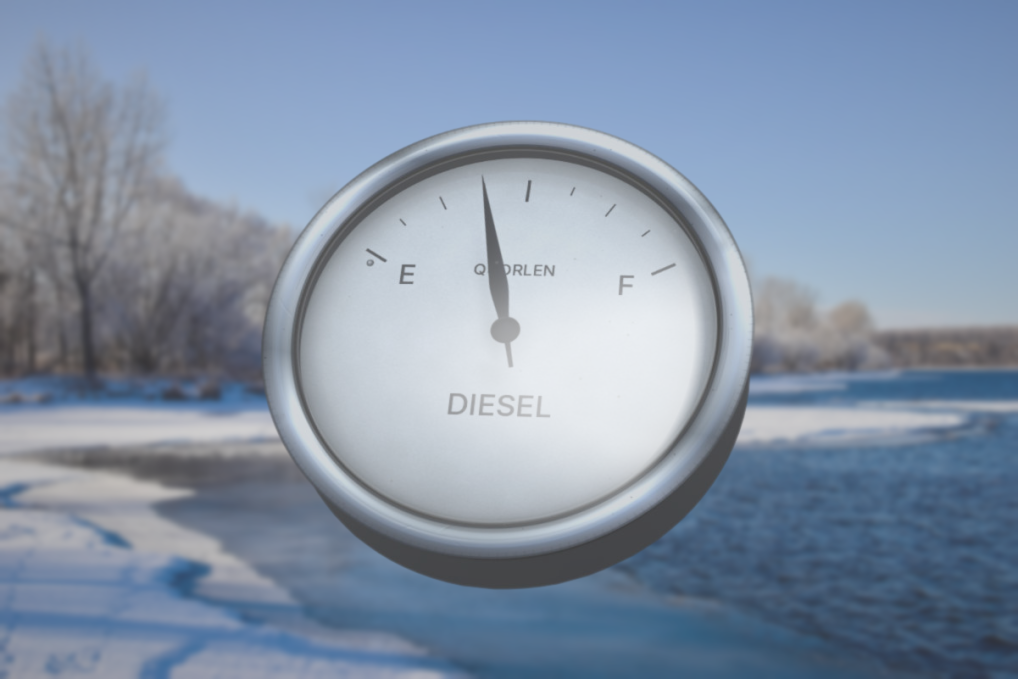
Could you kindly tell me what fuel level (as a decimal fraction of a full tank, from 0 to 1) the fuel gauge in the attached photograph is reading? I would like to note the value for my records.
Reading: 0.375
